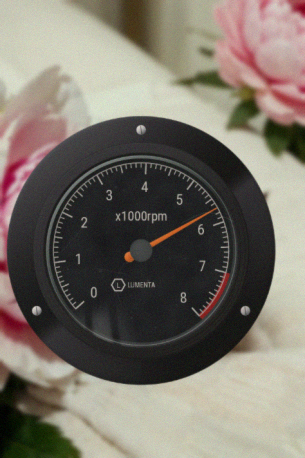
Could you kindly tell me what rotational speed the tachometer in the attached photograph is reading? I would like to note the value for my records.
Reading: 5700 rpm
